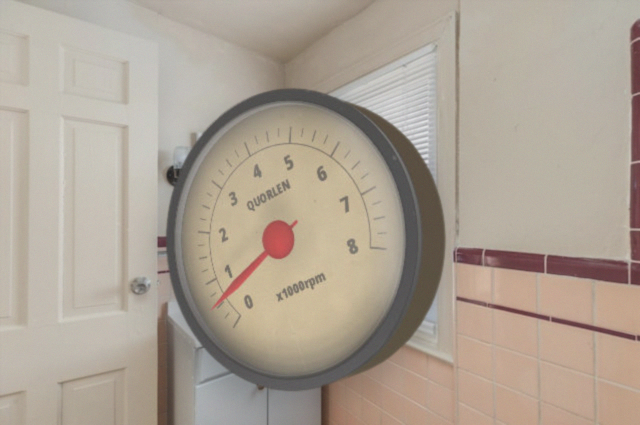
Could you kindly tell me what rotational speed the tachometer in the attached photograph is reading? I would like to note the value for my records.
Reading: 500 rpm
